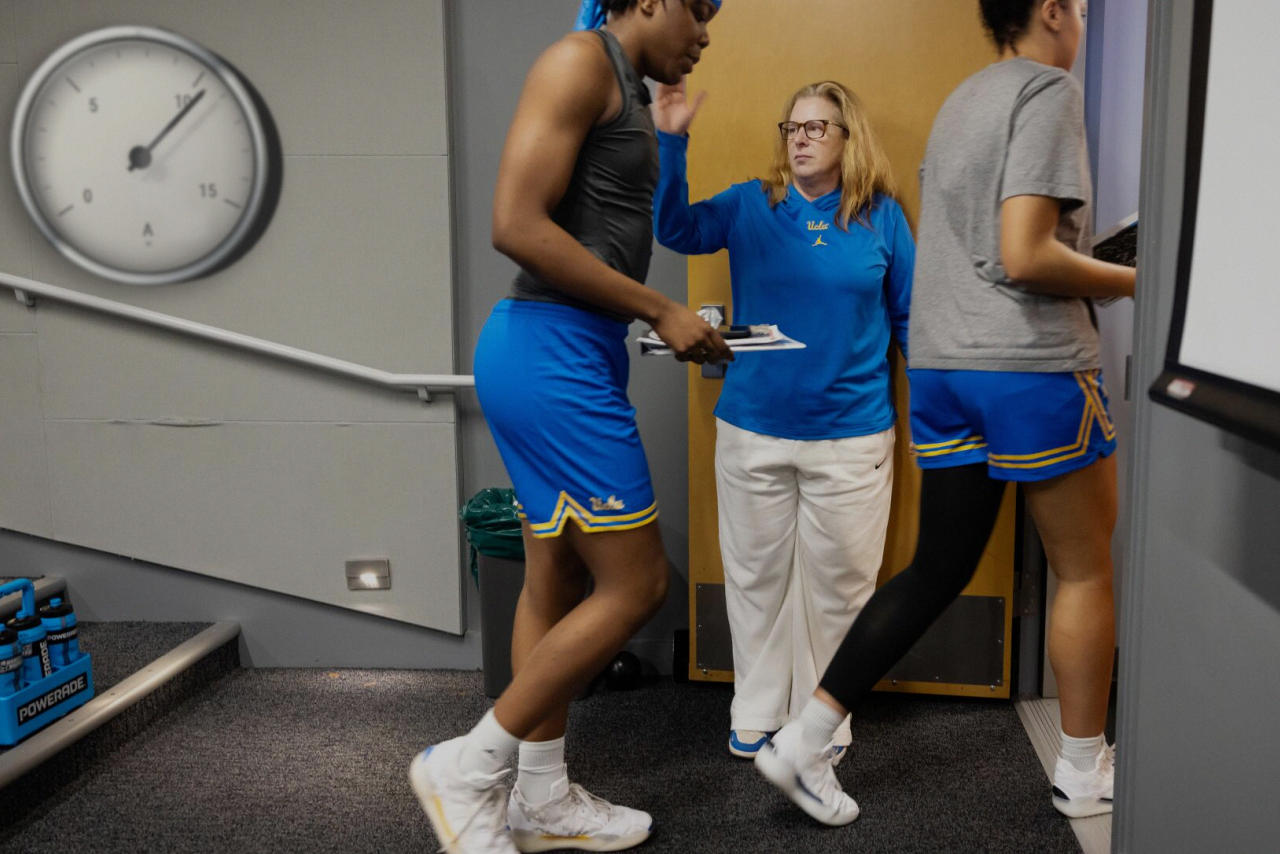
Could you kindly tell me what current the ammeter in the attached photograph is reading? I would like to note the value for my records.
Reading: 10.5 A
